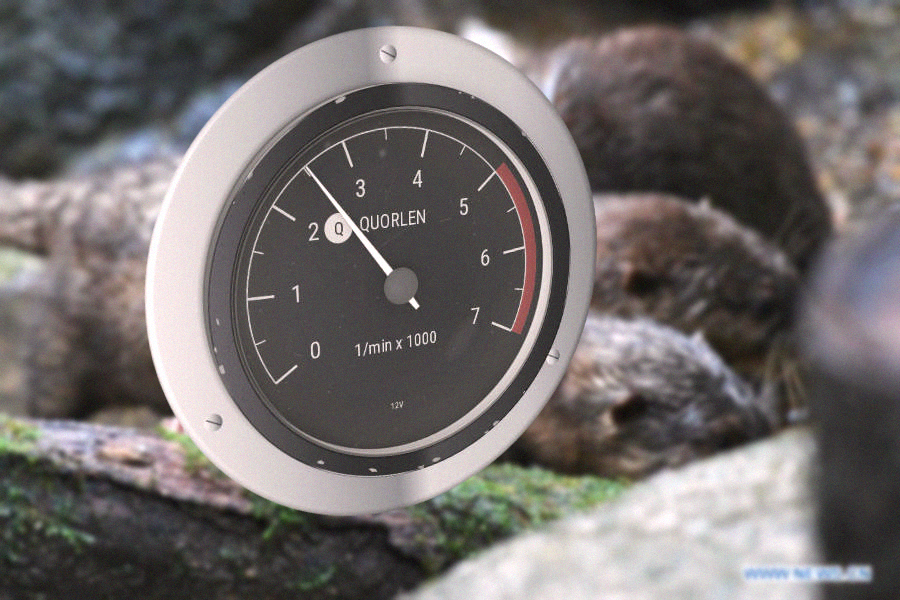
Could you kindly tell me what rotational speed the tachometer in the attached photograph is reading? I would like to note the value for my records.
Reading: 2500 rpm
